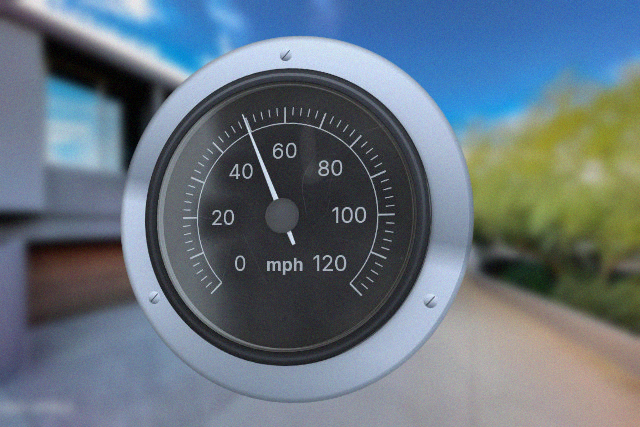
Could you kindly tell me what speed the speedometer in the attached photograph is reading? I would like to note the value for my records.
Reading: 50 mph
